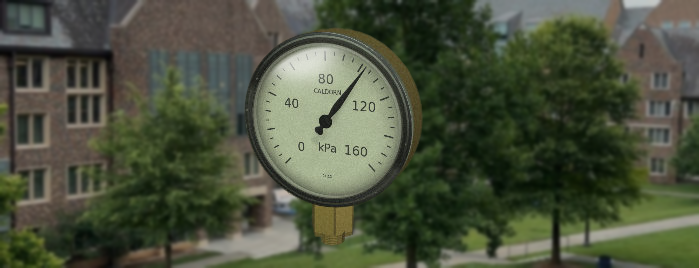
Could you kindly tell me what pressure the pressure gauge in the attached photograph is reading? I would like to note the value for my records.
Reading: 102.5 kPa
